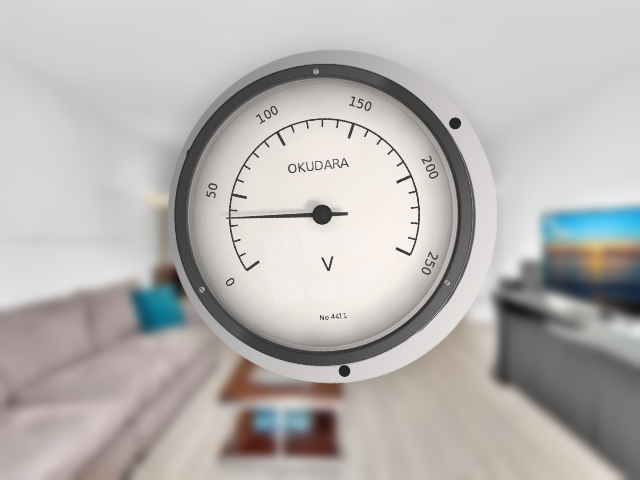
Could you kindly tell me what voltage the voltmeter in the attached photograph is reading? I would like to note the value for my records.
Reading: 35 V
